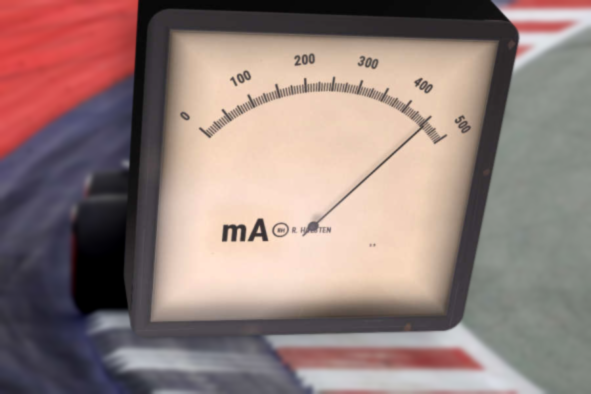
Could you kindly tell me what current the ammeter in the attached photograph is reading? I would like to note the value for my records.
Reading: 450 mA
